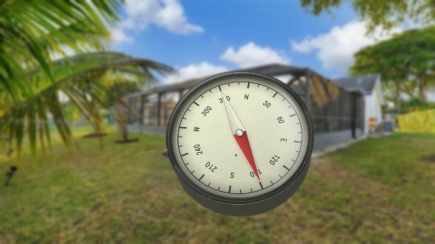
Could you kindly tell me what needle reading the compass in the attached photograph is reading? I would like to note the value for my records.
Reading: 150 °
